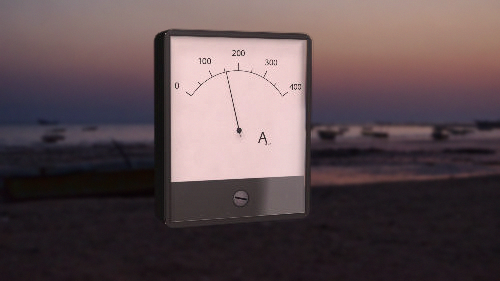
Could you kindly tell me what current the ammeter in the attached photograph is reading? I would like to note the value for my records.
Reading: 150 A
